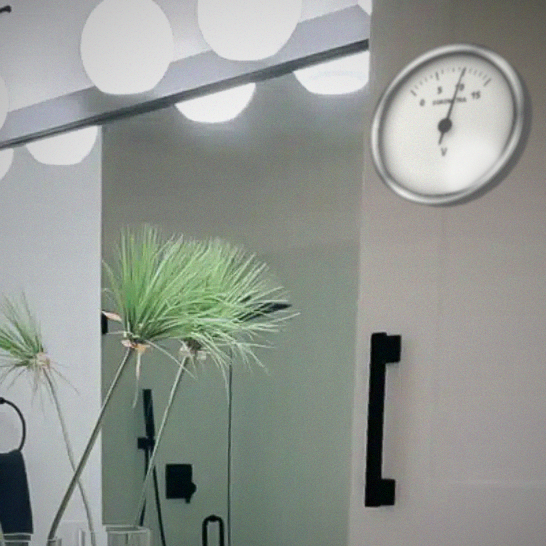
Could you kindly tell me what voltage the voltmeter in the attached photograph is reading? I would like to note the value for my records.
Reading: 10 V
